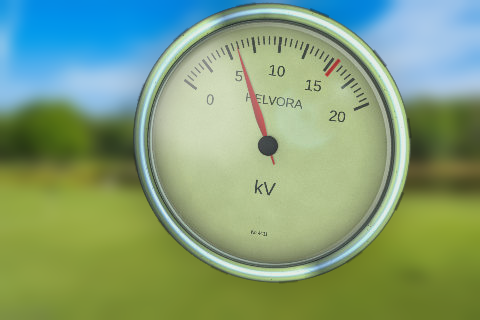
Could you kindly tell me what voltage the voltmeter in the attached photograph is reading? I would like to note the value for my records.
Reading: 6 kV
